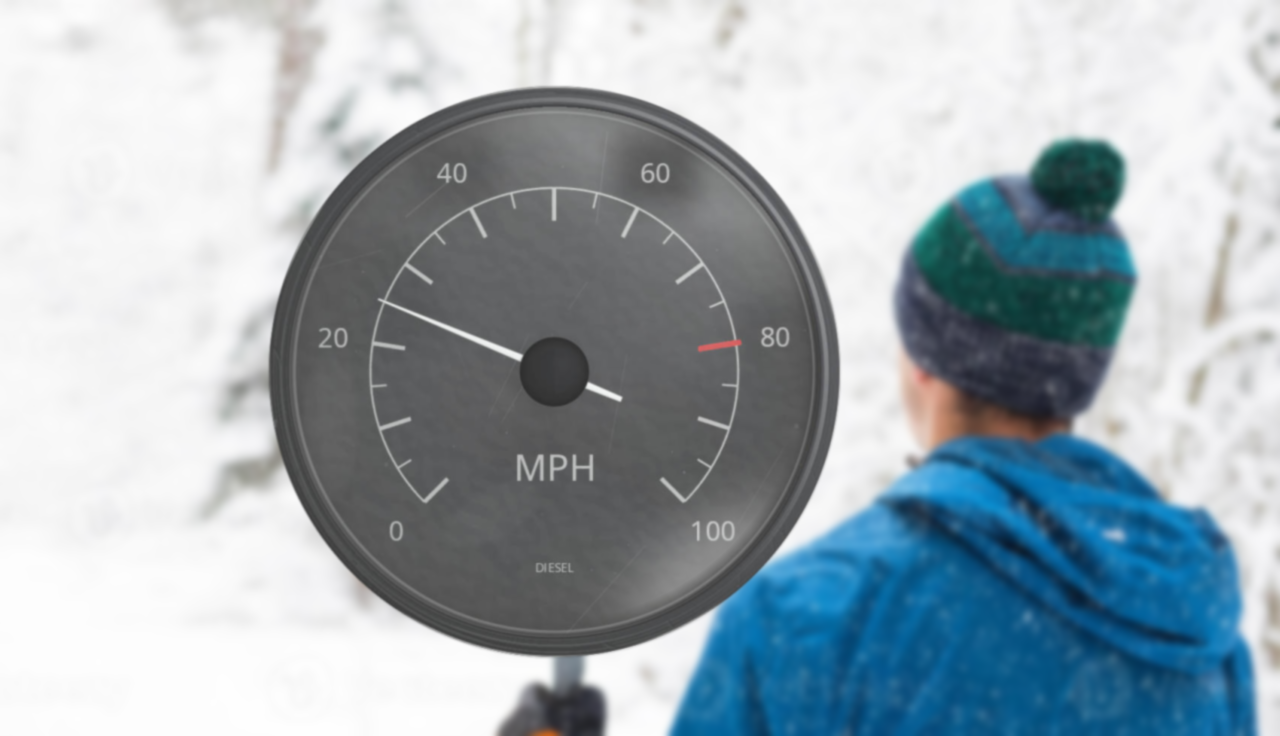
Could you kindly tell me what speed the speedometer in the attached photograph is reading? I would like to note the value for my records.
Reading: 25 mph
